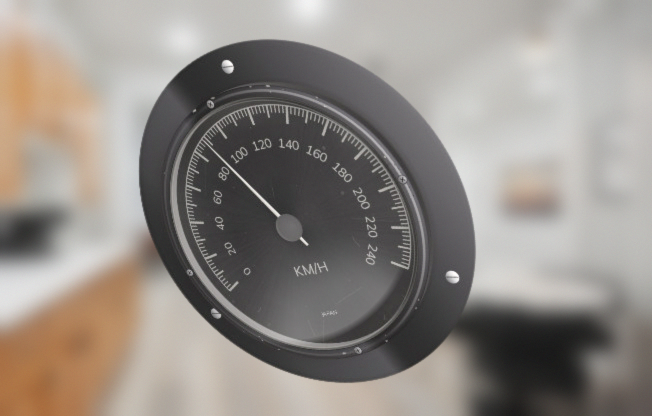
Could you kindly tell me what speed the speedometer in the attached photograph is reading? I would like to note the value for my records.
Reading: 90 km/h
